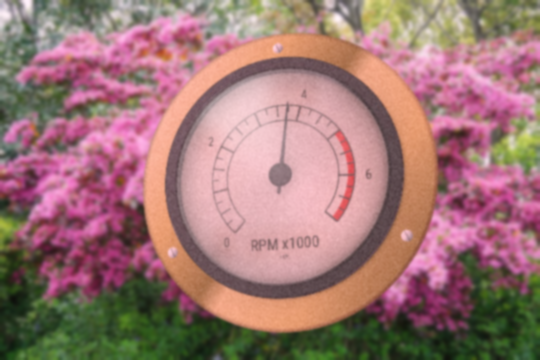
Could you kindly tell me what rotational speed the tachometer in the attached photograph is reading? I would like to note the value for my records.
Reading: 3750 rpm
